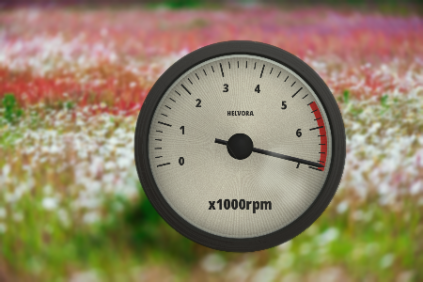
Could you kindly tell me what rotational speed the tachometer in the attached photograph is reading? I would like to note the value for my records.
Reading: 6900 rpm
